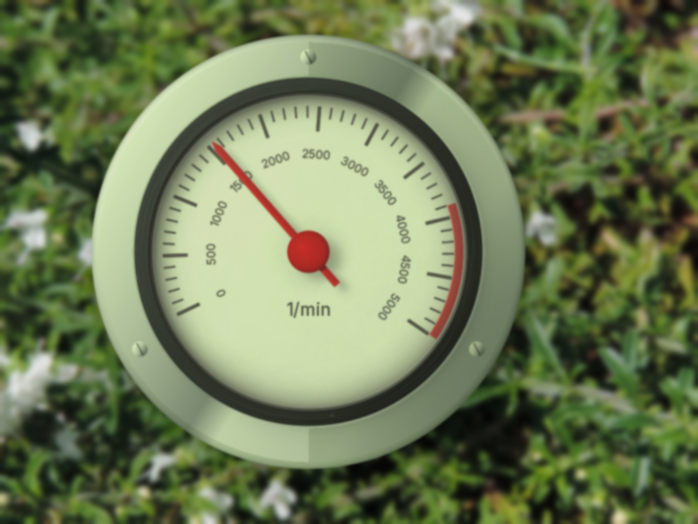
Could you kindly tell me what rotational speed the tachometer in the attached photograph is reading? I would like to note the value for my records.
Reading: 1550 rpm
